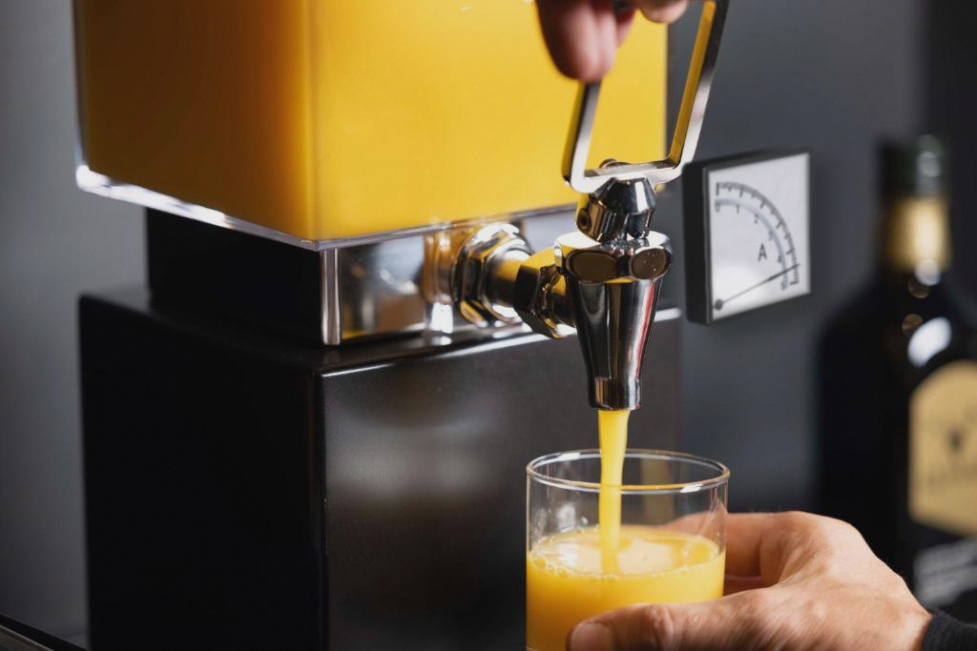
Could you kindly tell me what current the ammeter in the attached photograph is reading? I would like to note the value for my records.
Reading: 4.5 A
